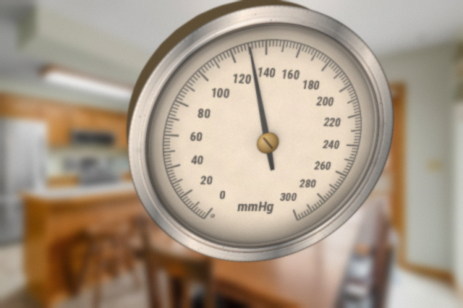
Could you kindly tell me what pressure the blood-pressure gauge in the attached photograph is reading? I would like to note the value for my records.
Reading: 130 mmHg
